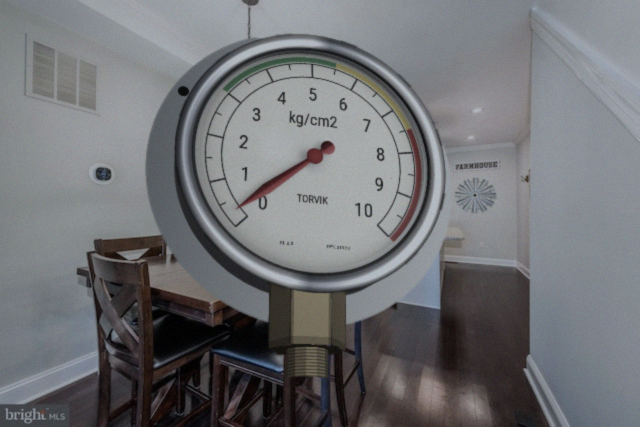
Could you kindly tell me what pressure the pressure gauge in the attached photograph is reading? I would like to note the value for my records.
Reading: 0.25 kg/cm²
